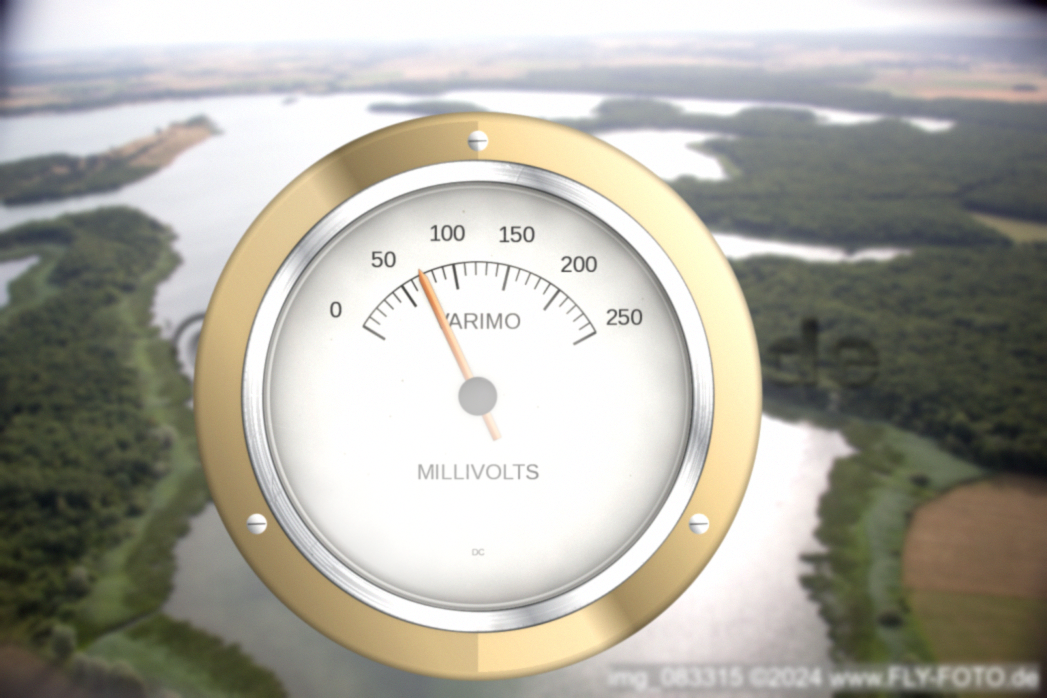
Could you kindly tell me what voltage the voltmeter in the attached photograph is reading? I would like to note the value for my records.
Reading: 70 mV
